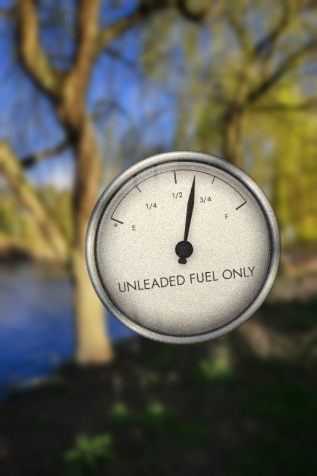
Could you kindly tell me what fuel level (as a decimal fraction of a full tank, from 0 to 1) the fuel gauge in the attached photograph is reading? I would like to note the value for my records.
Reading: 0.625
